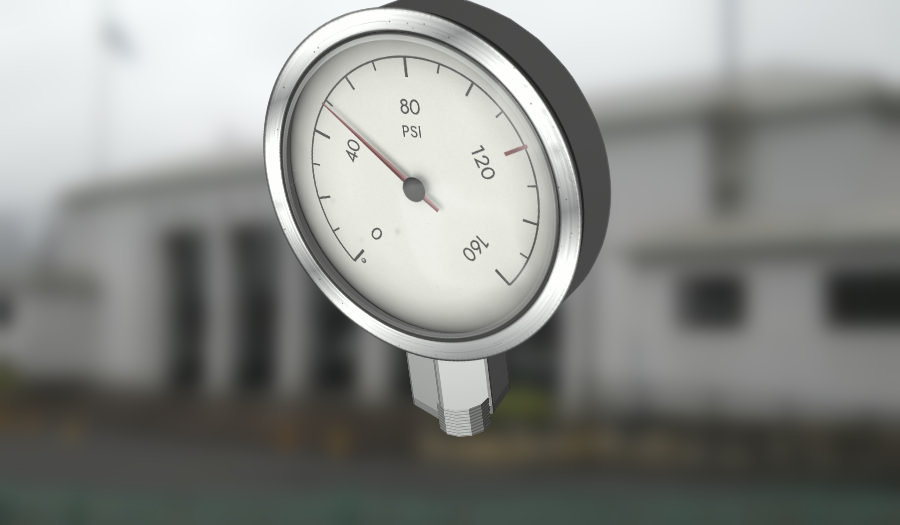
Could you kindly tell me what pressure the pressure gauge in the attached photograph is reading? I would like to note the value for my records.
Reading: 50 psi
